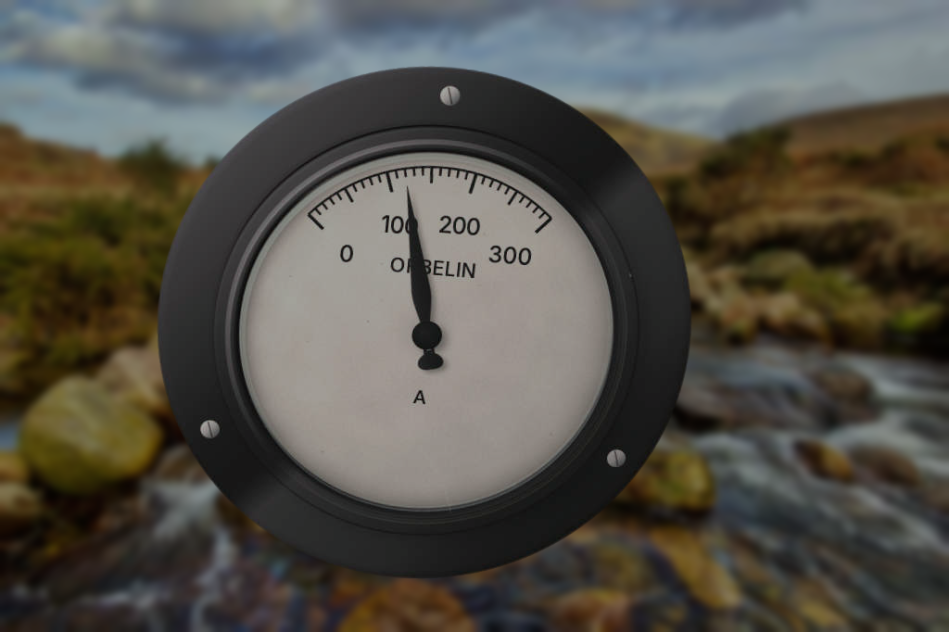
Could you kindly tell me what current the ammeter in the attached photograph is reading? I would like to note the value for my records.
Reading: 120 A
